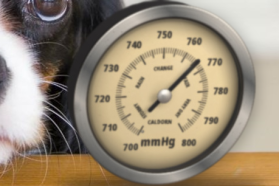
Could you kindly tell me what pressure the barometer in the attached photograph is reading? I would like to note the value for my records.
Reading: 765 mmHg
